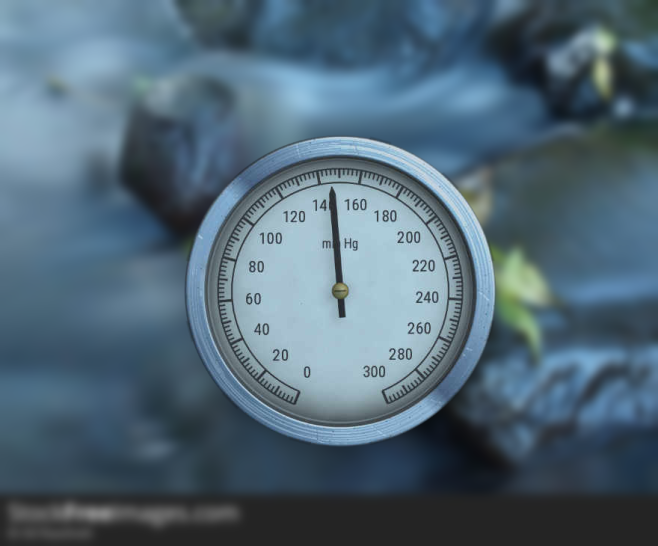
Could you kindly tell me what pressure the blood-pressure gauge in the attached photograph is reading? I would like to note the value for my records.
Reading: 146 mmHg
